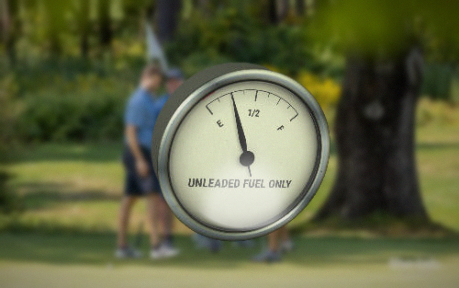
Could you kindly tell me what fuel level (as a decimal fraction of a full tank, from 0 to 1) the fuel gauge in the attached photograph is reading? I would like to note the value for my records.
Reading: 0.25
